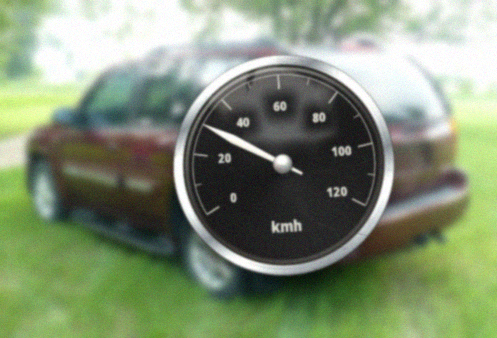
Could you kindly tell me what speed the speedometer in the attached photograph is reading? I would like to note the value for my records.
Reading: 30 km/h
